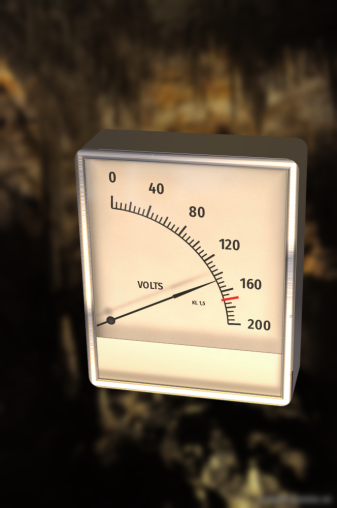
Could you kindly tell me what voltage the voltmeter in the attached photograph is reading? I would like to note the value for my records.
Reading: 145 V
